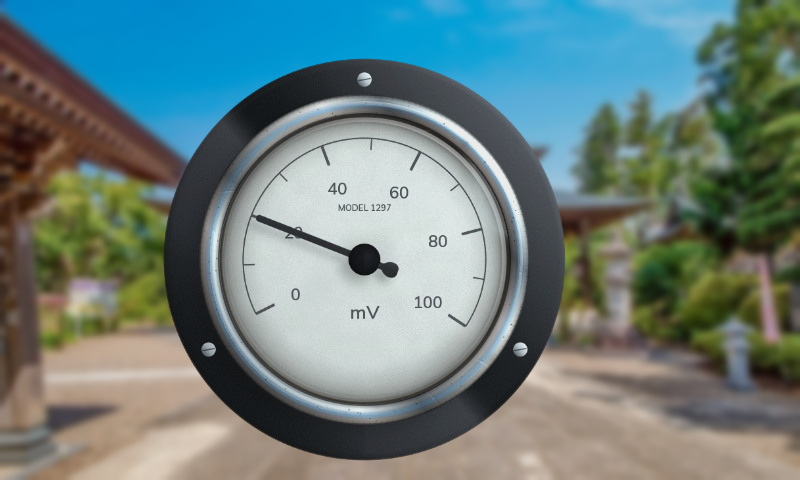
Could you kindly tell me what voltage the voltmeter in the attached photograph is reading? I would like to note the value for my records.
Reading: 20 mV
